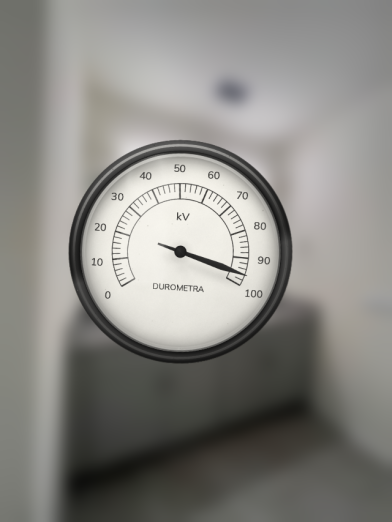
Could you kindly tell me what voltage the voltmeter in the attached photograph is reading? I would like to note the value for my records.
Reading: 96 kV
